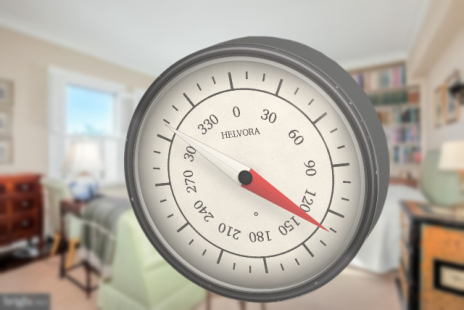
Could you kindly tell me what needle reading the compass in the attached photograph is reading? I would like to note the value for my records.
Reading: 130 °
